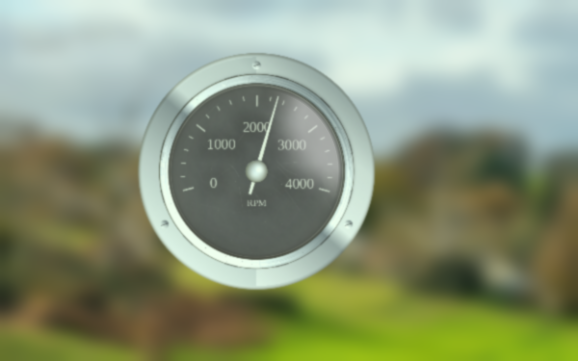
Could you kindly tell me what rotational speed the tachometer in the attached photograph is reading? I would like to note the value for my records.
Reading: 2300 rpm
